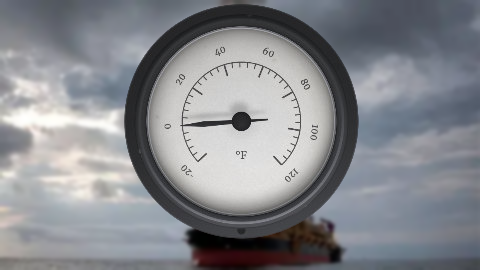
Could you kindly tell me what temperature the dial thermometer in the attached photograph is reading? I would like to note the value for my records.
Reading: 0 °F
